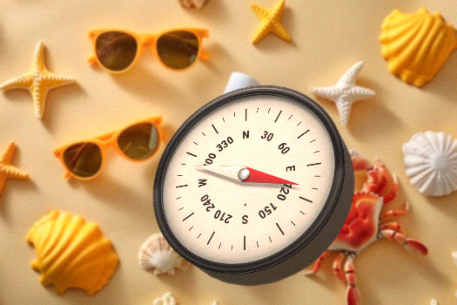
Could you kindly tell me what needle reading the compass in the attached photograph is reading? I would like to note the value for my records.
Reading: 110 °
